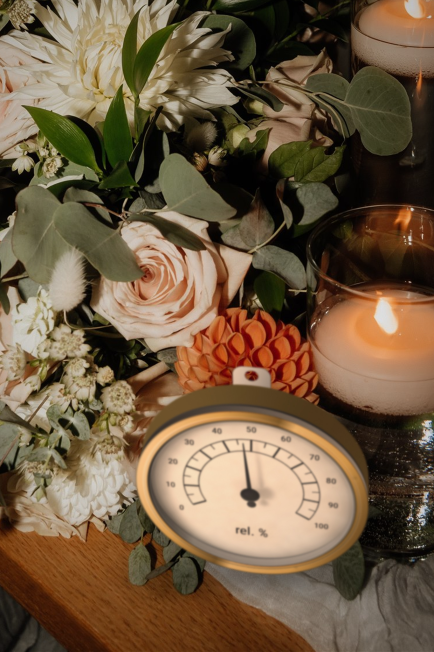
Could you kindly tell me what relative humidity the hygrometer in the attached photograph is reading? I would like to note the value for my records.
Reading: 47.5 %
